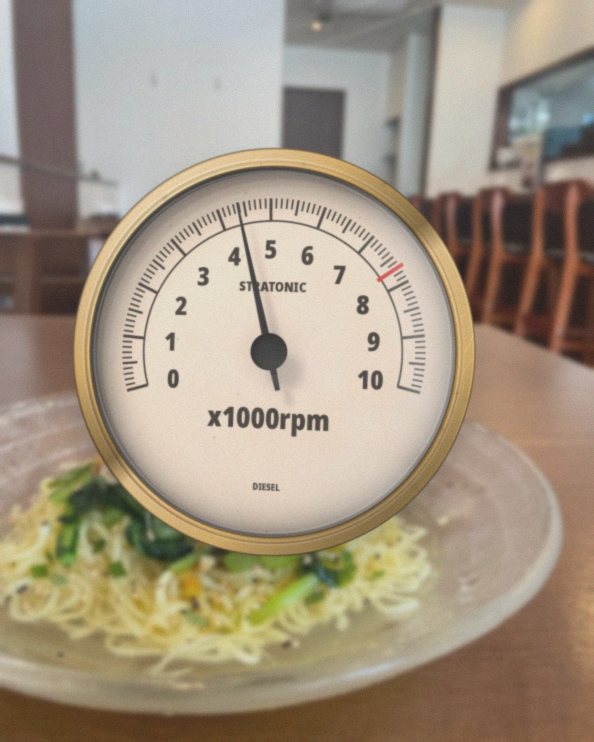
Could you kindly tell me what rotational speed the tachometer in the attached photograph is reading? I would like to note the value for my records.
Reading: 4400 rpm
